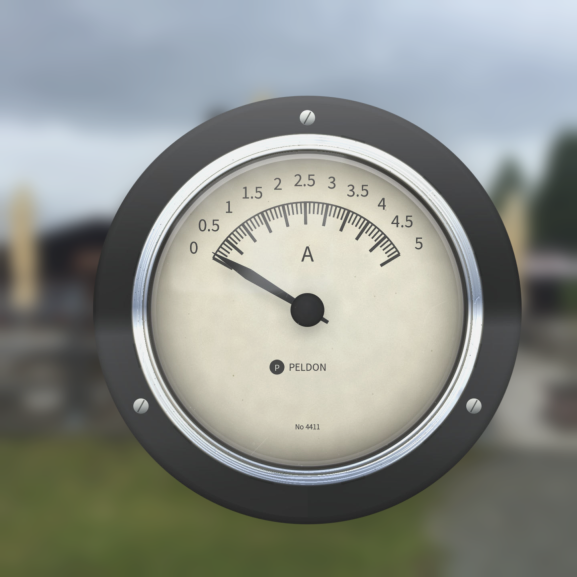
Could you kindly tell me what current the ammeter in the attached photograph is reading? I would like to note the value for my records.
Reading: 0.1 A
